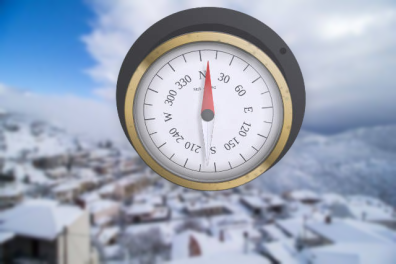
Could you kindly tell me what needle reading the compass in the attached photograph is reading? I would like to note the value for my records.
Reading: 7.5 °
